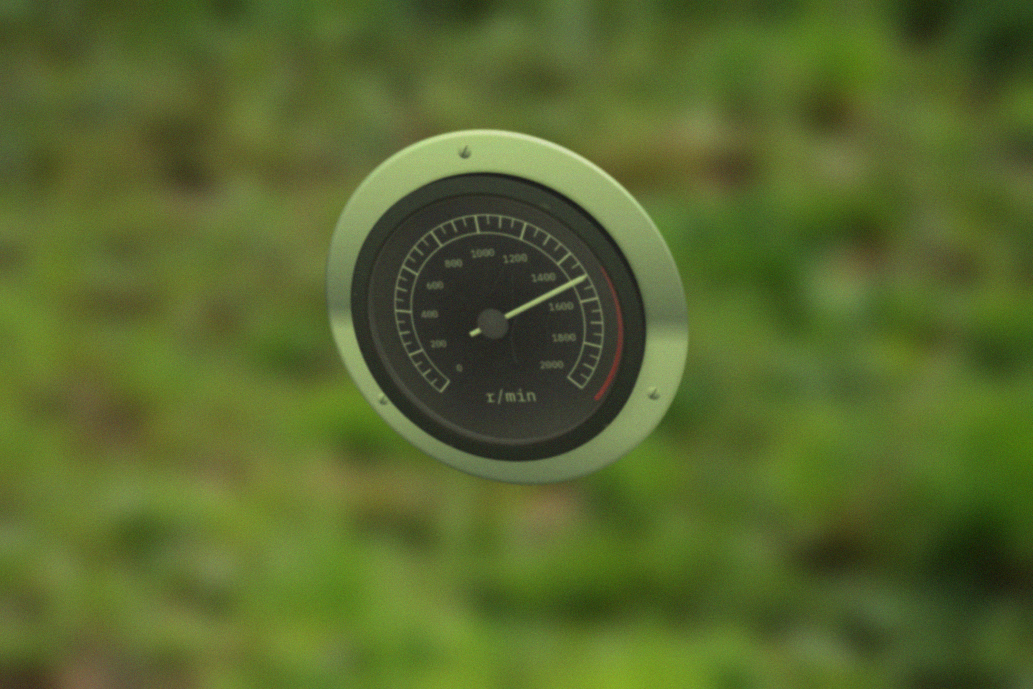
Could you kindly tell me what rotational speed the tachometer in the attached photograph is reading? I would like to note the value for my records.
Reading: 1500 rpm
